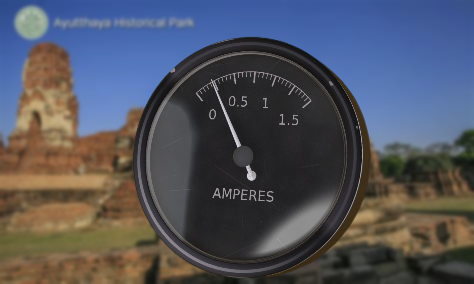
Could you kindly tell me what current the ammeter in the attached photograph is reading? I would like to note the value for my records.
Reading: 0.25 A
